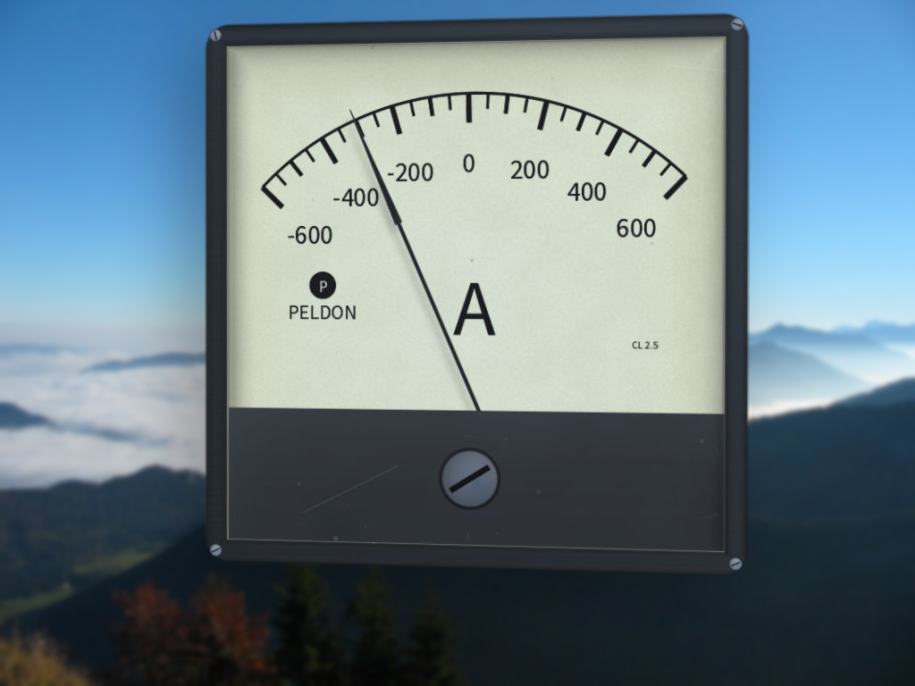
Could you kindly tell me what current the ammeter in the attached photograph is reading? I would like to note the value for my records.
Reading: -300 A
